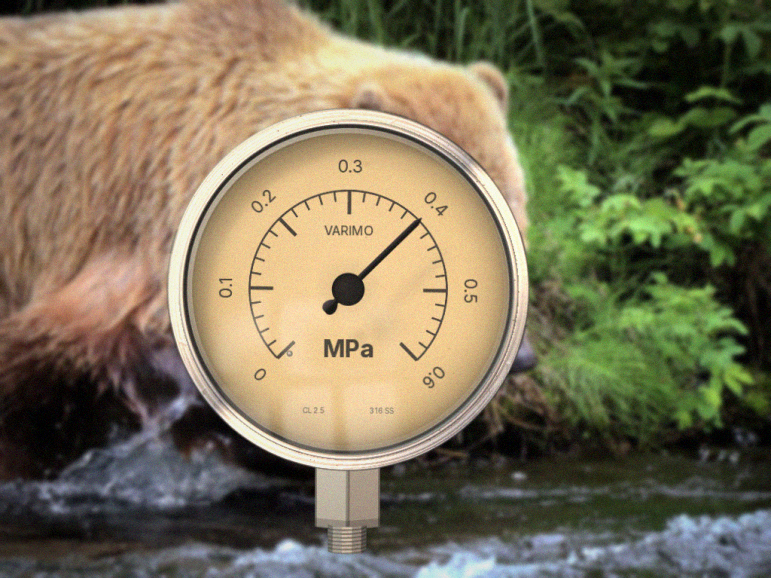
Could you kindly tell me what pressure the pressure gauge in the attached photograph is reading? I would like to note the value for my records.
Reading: 0.4 MPa
